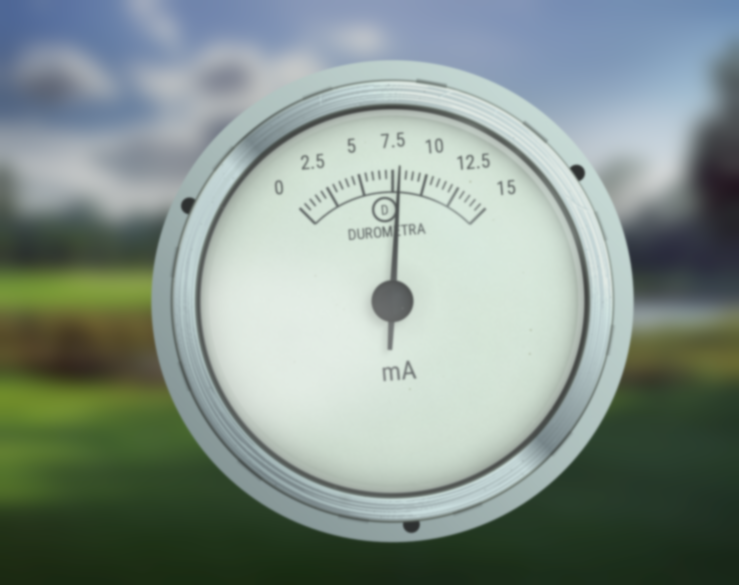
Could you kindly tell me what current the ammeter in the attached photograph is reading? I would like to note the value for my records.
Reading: 8 mA
